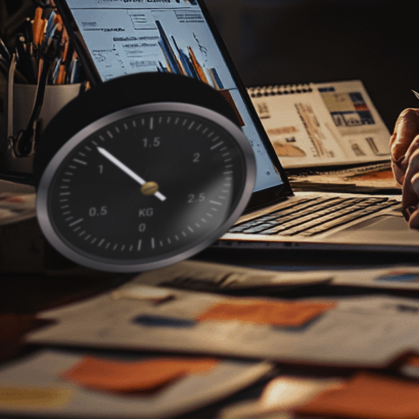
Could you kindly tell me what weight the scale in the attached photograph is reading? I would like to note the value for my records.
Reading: 1.15 kg
